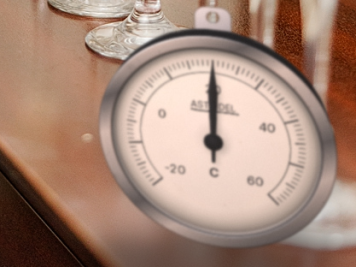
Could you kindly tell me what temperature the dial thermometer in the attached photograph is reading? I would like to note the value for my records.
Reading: 20 °C
